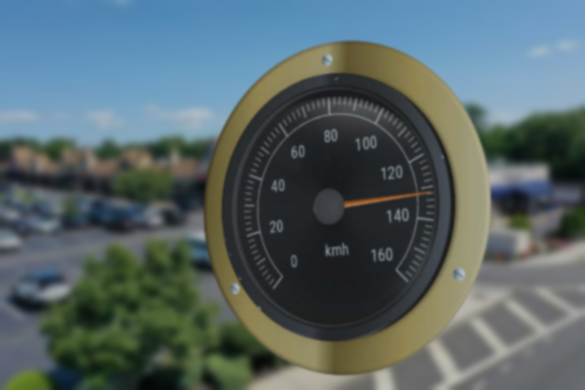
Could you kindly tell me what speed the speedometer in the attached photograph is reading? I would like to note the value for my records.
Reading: 132 km/h
